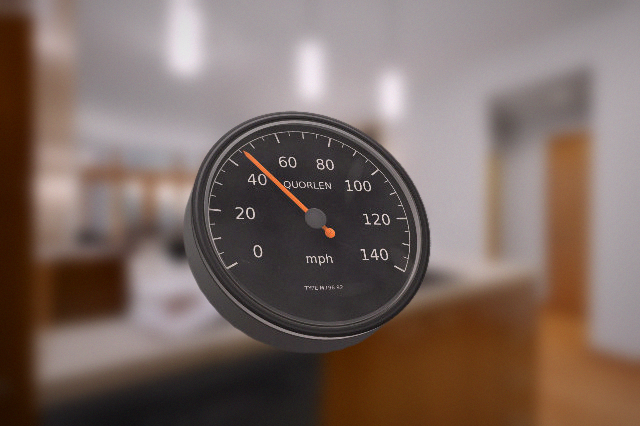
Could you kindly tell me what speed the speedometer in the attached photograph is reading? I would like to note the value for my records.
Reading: 45 mph
